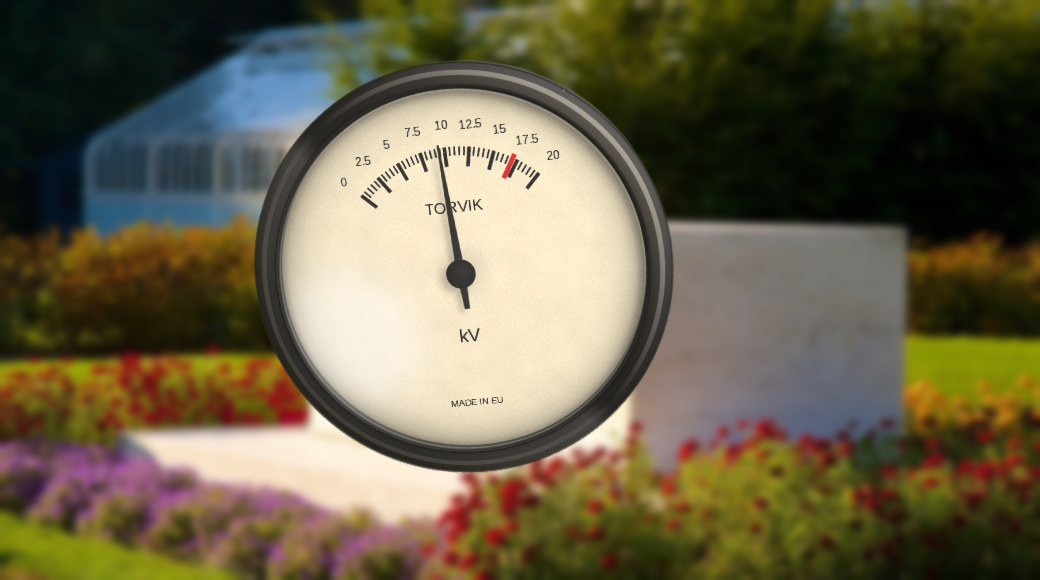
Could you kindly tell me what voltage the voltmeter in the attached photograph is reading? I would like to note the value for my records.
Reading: 9.5 kV
